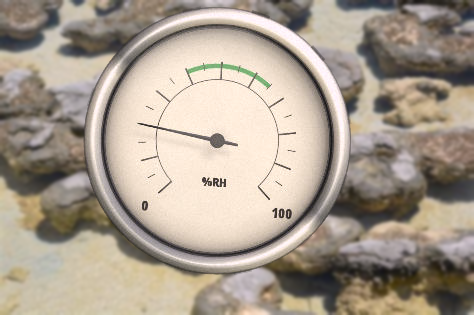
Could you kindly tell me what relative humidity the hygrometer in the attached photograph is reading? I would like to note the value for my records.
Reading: 20 %
